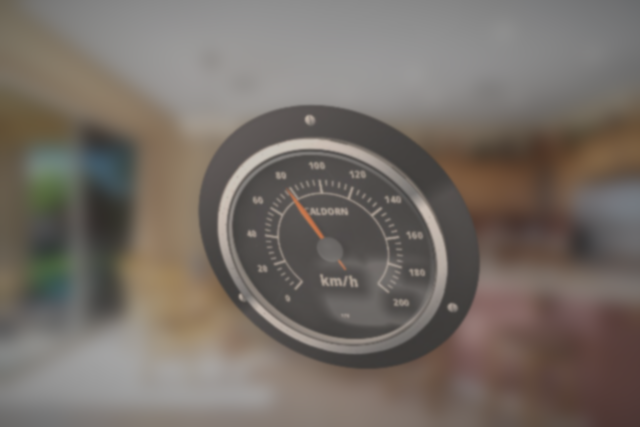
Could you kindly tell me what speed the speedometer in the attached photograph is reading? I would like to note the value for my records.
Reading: 80 km/h
